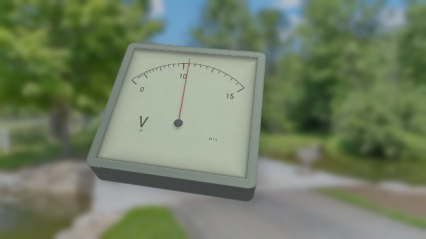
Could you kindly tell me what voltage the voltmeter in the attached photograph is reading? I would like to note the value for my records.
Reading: 10.5 V
